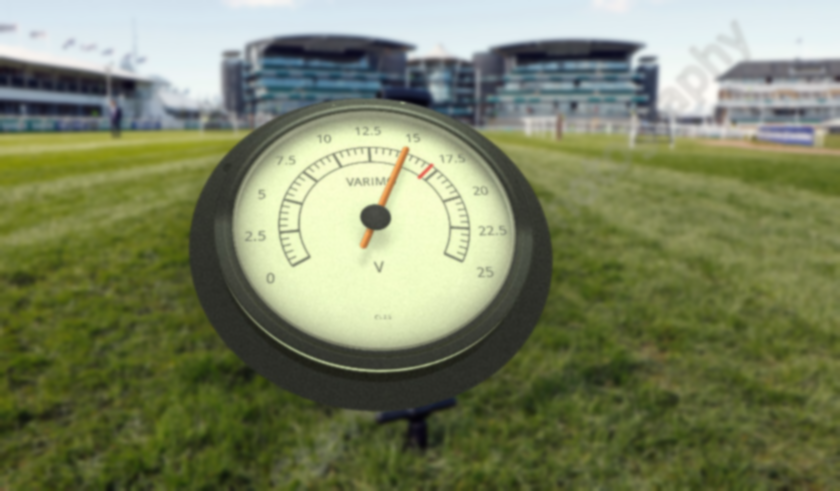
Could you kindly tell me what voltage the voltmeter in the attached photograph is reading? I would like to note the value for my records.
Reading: 15 V
